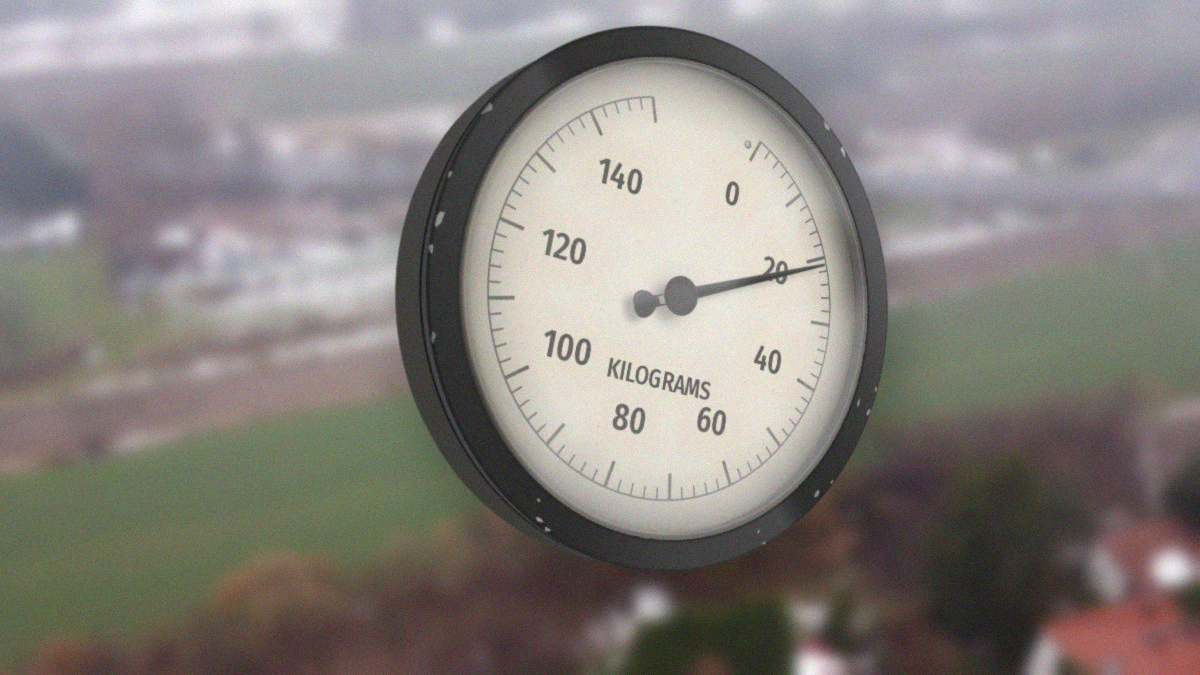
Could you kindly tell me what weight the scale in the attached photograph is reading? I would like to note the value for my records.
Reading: 21 kg
